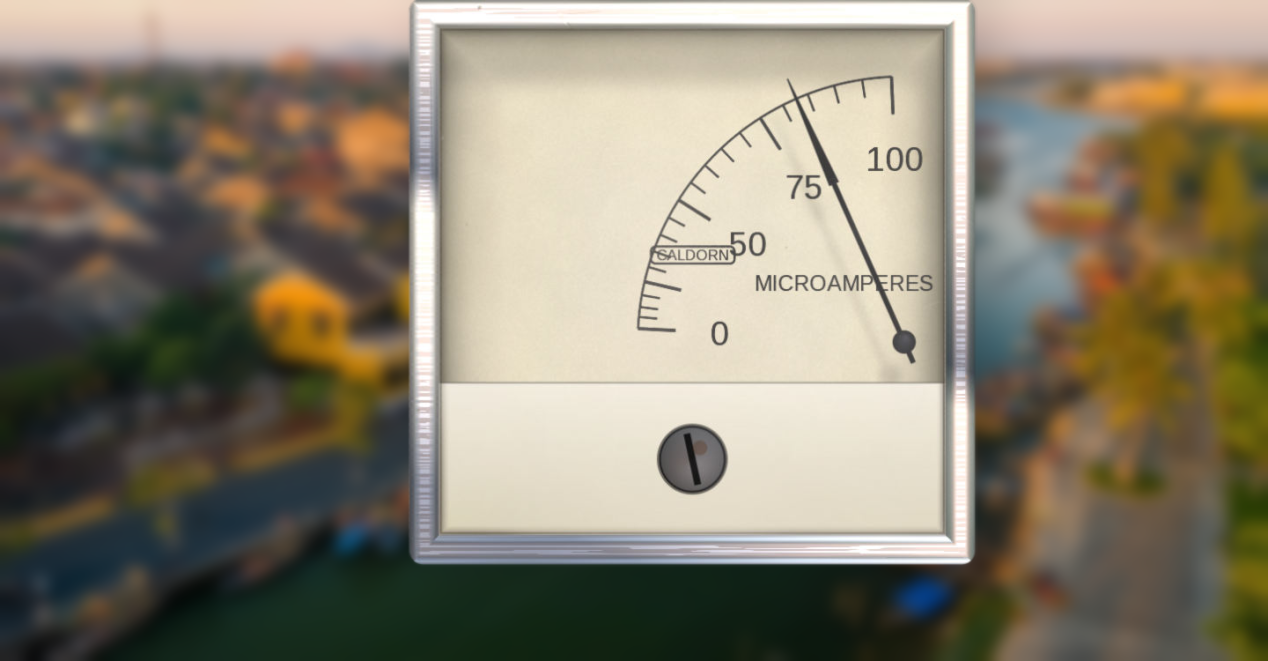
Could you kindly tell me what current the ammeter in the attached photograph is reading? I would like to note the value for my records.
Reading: 82.5 µA
